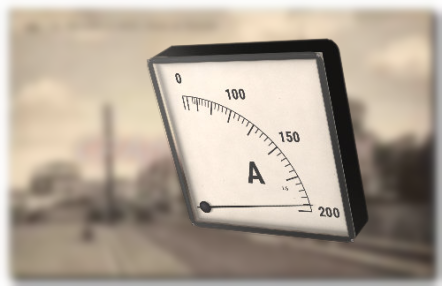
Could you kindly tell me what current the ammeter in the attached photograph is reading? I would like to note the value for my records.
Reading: 195 A
